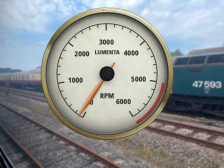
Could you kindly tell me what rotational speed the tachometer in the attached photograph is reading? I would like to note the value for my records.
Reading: 100 rpm
